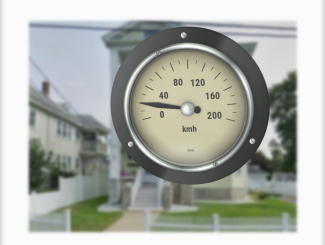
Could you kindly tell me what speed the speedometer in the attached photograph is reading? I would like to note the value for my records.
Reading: 20 km/h
